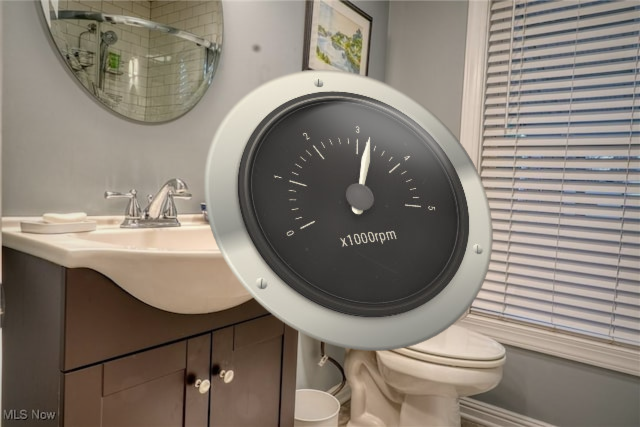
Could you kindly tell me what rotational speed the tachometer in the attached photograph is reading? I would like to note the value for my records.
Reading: 3200 rpm
